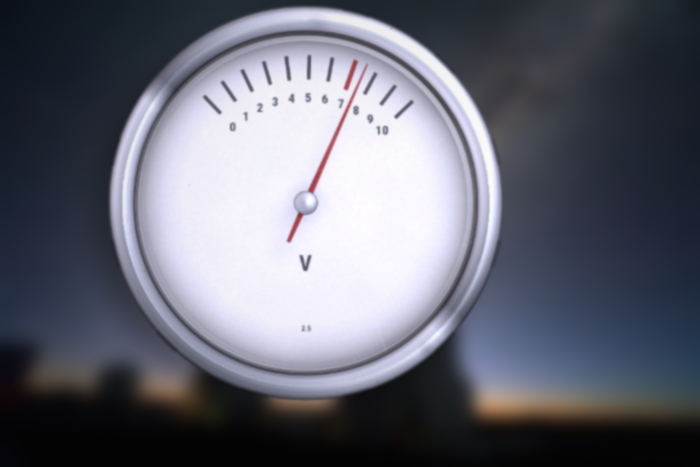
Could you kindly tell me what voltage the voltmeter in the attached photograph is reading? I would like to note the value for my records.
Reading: 7.5 V
